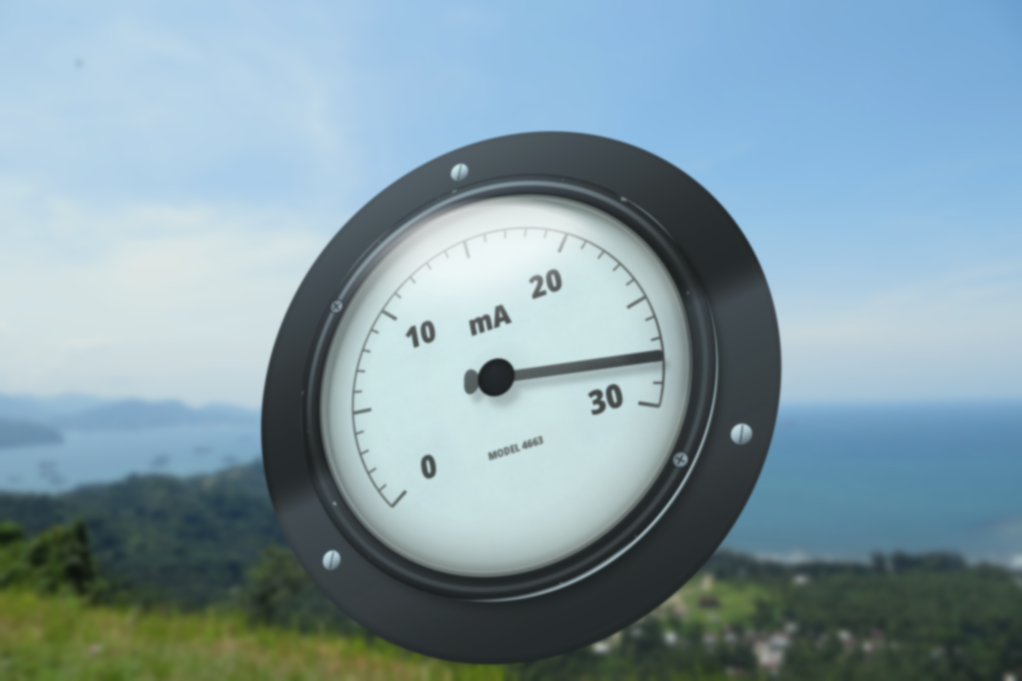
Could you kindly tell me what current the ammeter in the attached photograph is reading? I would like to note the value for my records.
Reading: 28 mA
